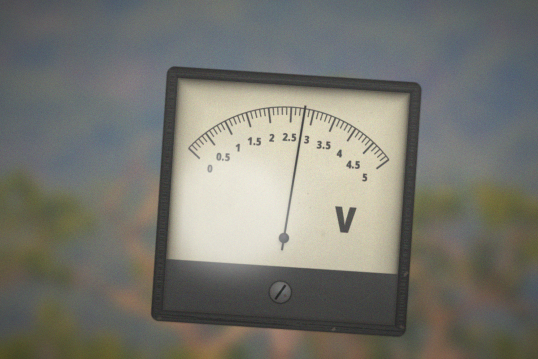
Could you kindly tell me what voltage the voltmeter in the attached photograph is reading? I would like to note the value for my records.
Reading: 2.8 V
